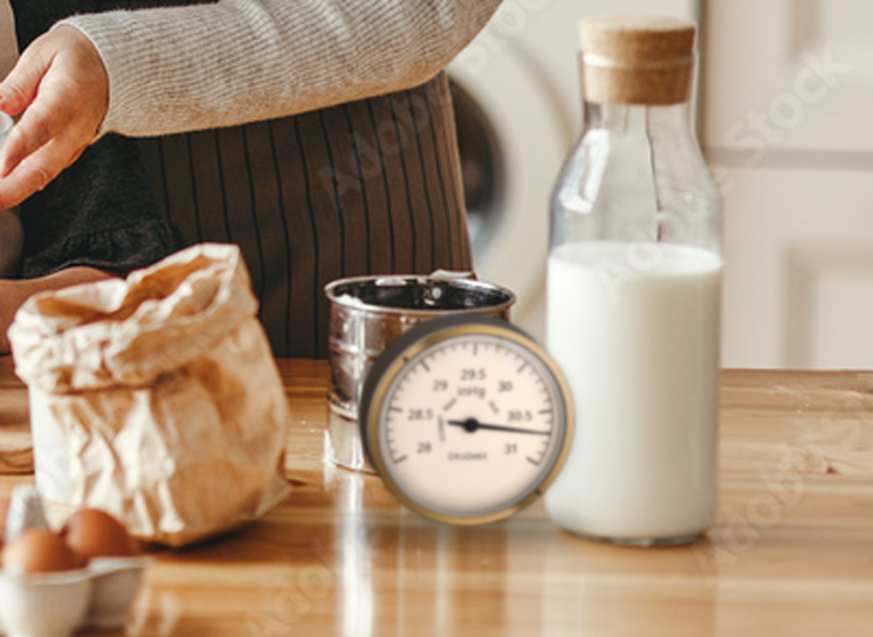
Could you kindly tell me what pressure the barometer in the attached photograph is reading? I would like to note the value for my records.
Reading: 30.7 inHg
